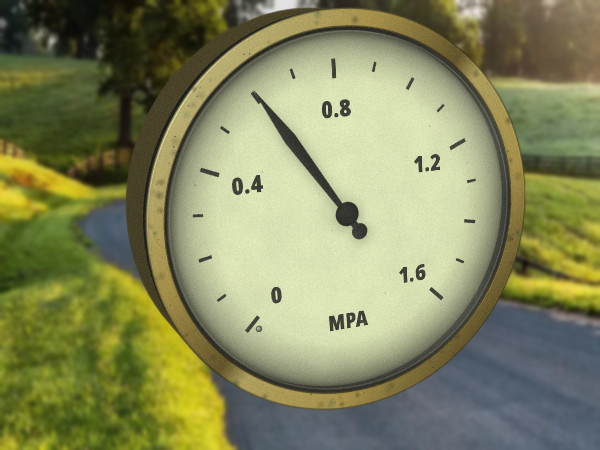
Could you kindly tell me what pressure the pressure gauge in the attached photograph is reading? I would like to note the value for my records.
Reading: 0.6 MPa
